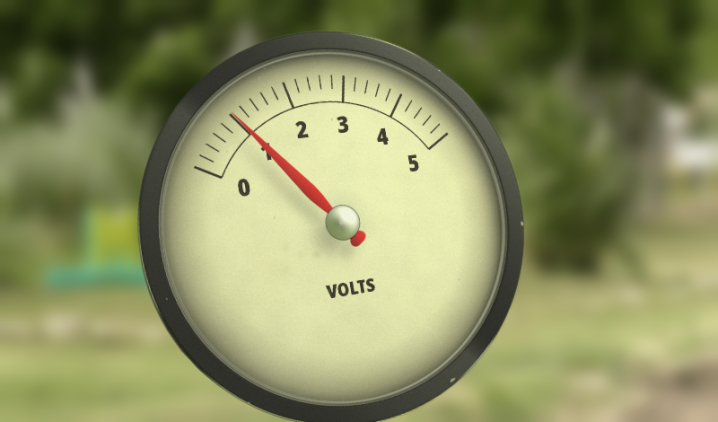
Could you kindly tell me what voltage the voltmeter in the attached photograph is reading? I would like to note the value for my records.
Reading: 1 V
